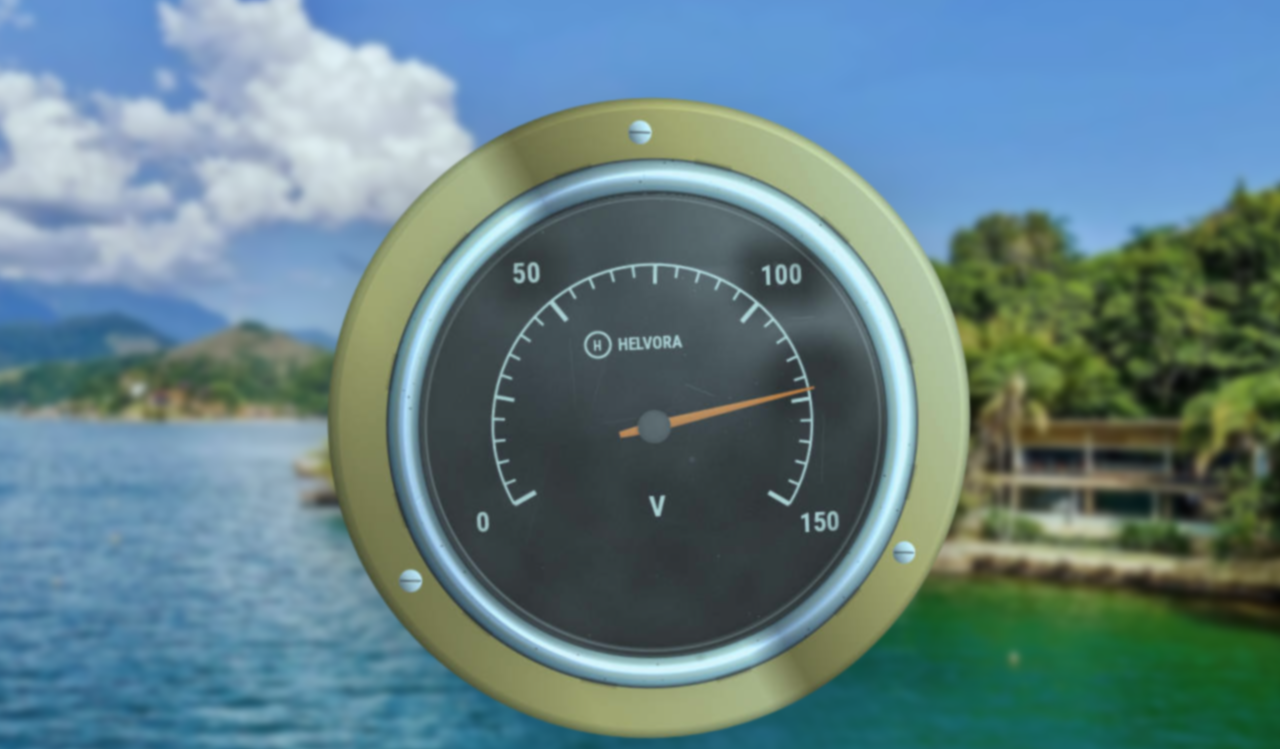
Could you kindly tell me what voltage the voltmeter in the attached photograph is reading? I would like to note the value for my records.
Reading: 122.5 V
